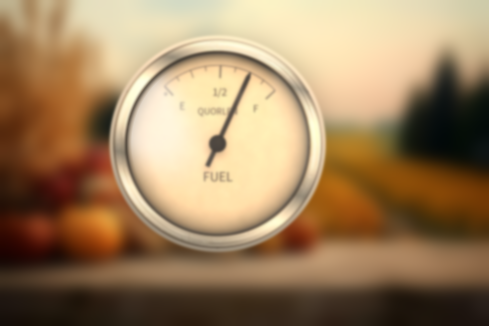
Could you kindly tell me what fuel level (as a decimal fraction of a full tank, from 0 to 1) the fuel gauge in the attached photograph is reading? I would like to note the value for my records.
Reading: 0.75
